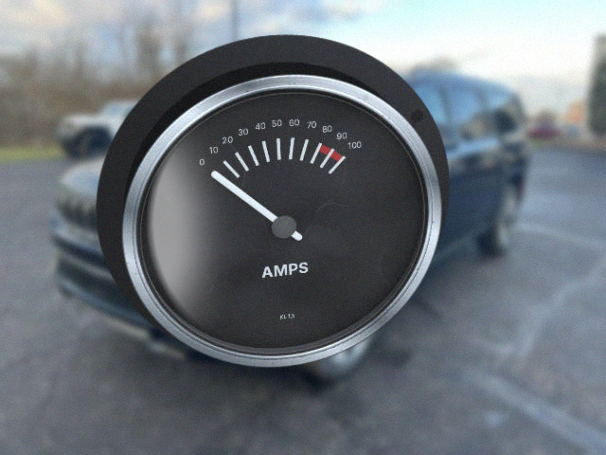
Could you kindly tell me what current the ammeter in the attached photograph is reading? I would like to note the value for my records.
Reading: 0 A
